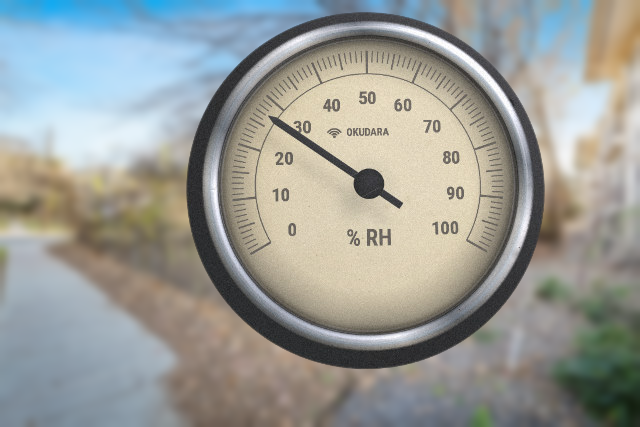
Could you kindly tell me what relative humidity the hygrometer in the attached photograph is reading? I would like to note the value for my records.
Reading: 27 %
